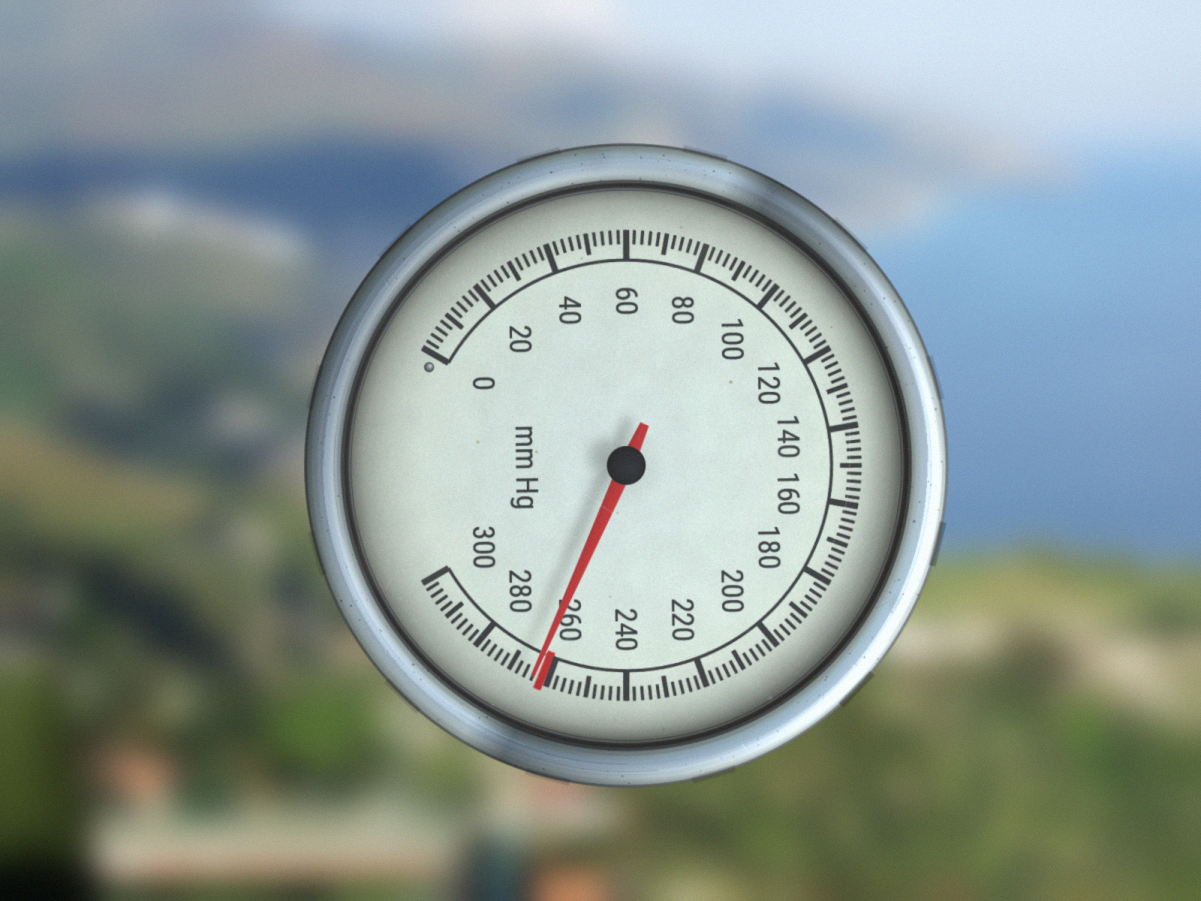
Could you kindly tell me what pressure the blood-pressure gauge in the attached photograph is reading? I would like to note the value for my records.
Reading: 264 mmHg
